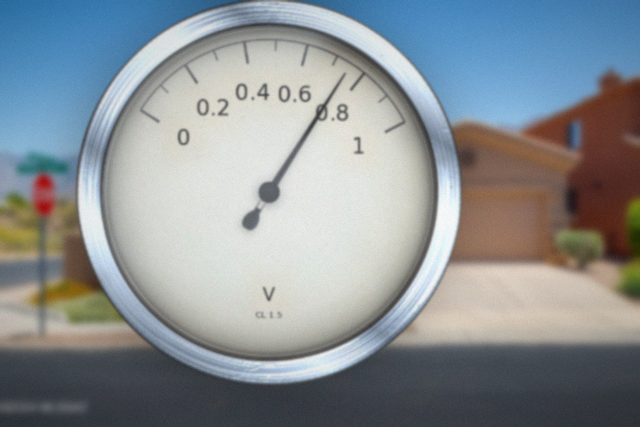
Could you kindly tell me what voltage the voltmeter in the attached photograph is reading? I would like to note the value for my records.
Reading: 0.75 V
